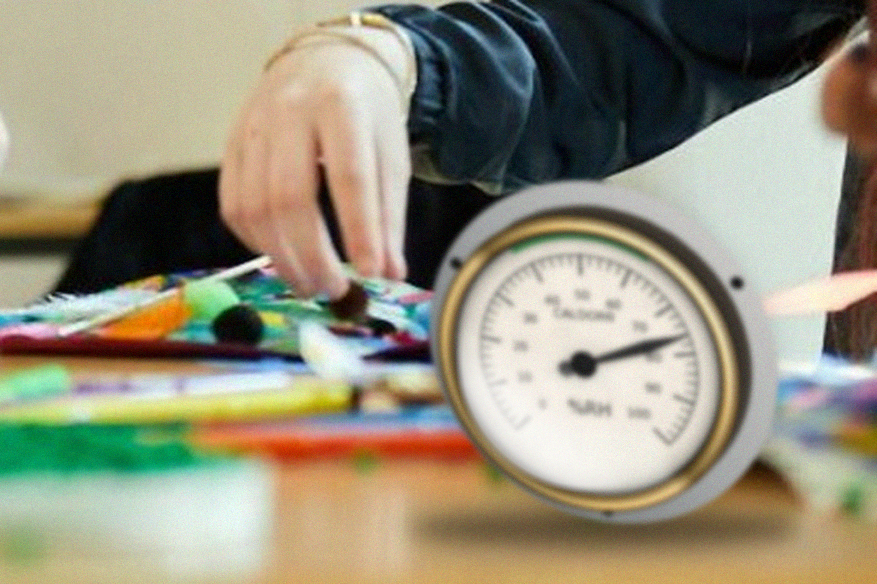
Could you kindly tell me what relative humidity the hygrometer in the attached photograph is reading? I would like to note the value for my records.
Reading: 76 %
